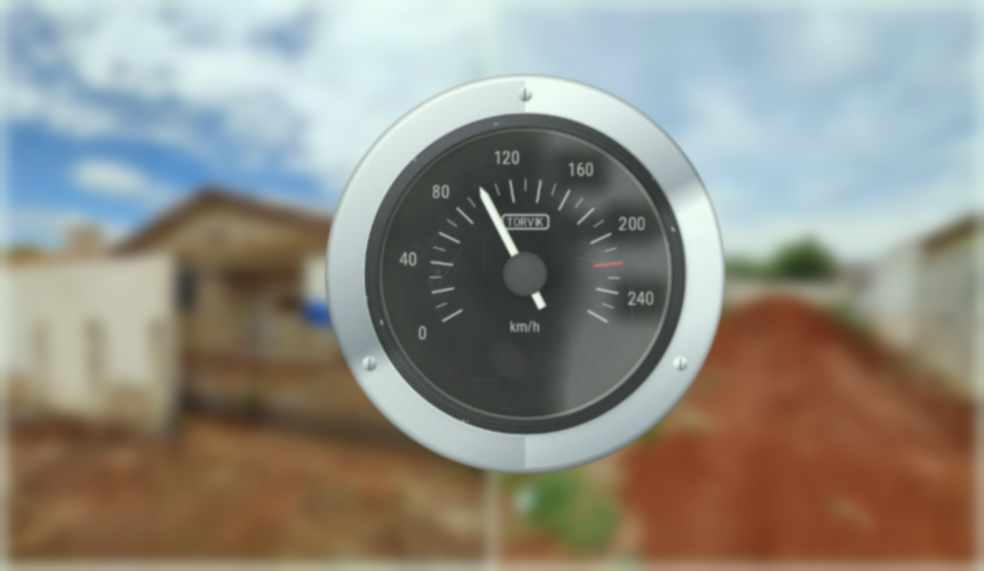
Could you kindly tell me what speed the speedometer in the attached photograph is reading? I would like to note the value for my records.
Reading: 100 km/h
